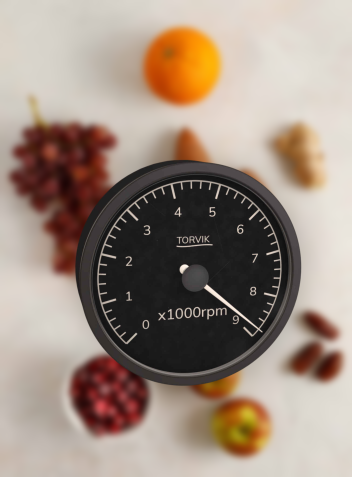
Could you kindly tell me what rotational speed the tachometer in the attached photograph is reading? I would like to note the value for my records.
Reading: 8800 rpm
